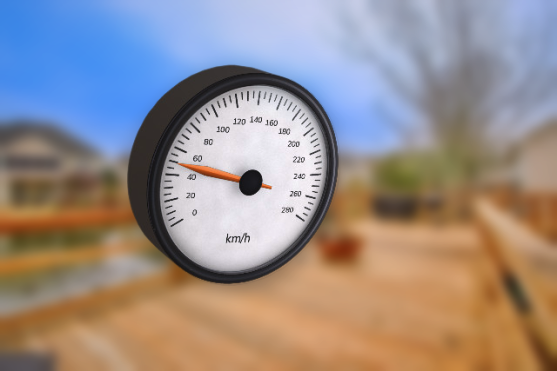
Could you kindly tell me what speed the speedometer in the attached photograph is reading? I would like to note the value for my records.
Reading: 50 km/h
